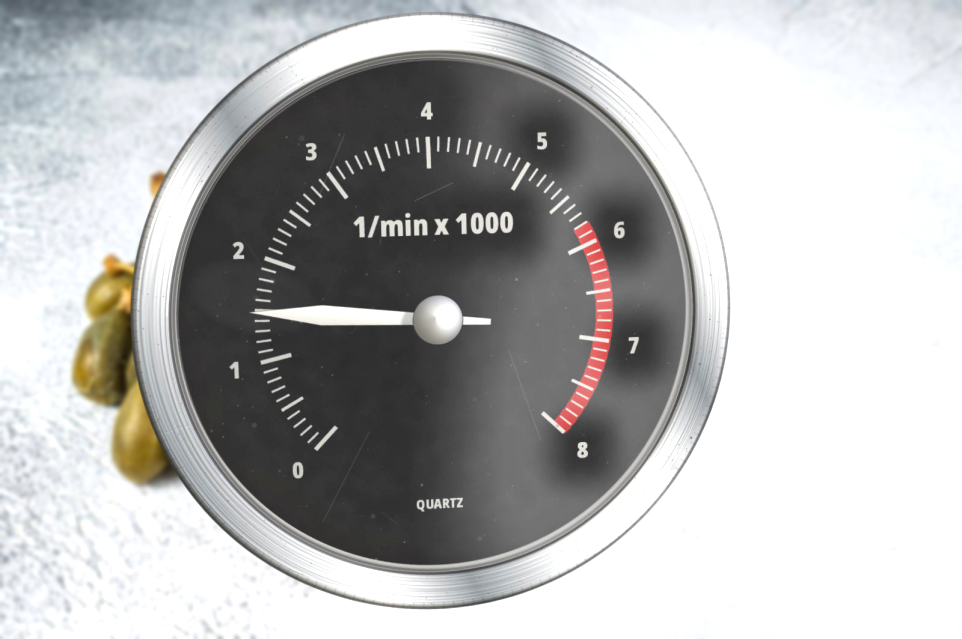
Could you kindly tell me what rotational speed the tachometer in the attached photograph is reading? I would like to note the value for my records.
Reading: 1500 rpm
